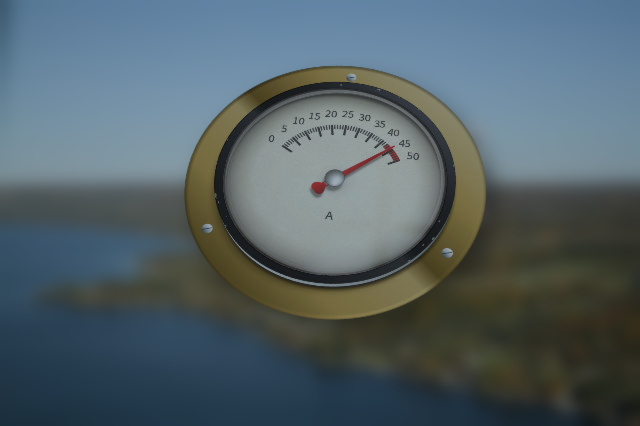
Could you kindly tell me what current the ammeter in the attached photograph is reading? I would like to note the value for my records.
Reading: 45 A
